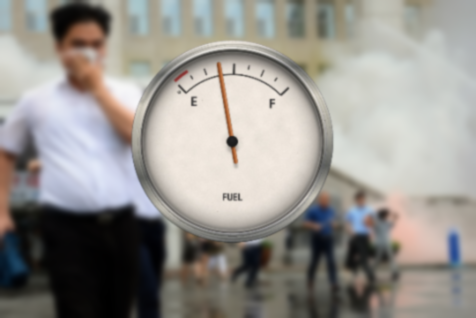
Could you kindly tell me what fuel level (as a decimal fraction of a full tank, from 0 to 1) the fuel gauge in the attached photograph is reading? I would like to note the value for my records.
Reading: 0.375
